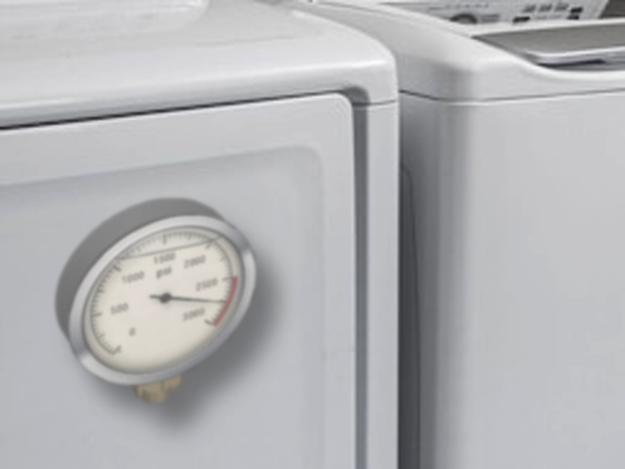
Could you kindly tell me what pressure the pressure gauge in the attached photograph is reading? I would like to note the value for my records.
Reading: 2750 psi
